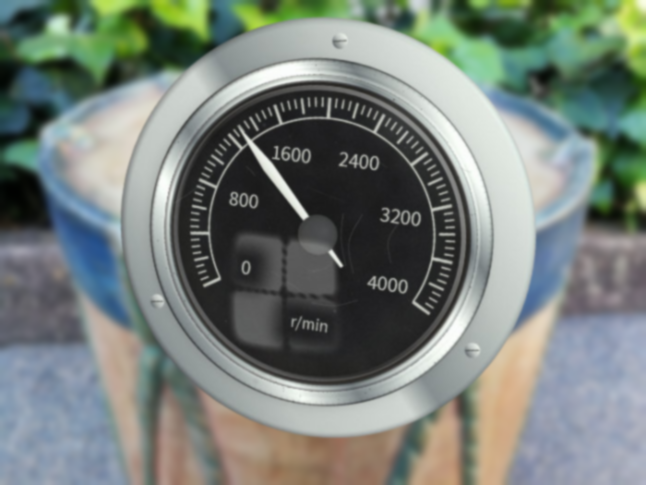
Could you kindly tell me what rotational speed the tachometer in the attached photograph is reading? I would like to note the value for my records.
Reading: 1300 rpm
